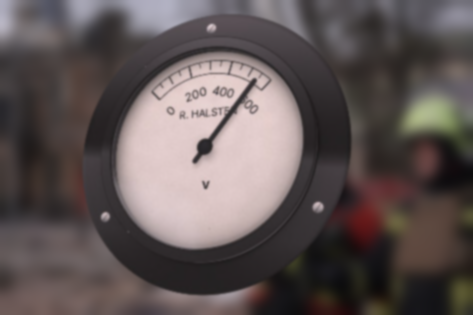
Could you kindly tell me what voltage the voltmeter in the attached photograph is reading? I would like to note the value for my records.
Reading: 550 V
